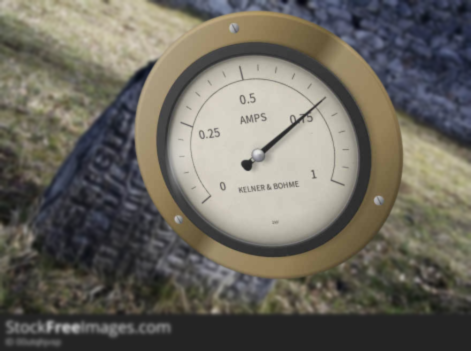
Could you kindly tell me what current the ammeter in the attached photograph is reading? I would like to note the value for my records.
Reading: 0.75 A
